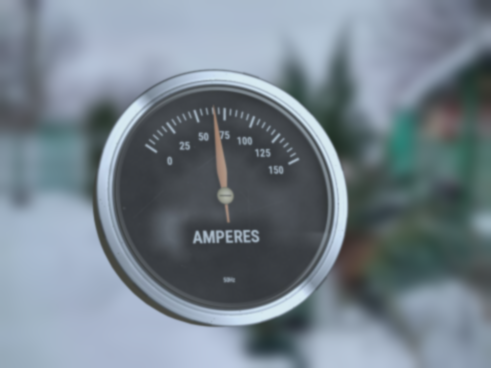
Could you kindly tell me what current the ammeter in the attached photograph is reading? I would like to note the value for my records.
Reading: 65 A
